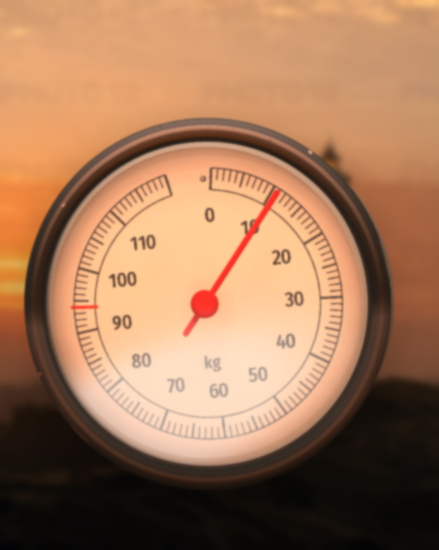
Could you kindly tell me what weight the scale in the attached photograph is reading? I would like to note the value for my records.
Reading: 11 kg
